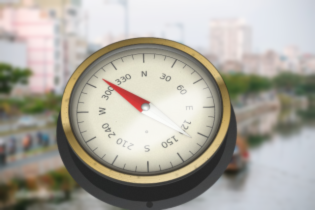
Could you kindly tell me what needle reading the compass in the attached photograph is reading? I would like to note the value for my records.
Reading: 310 °
